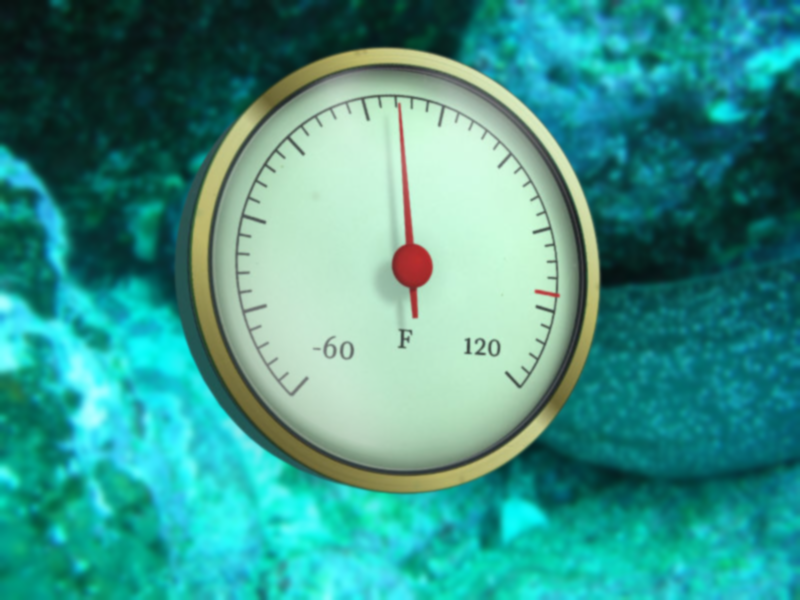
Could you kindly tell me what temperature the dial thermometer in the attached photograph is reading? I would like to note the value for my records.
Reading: 28 °F
